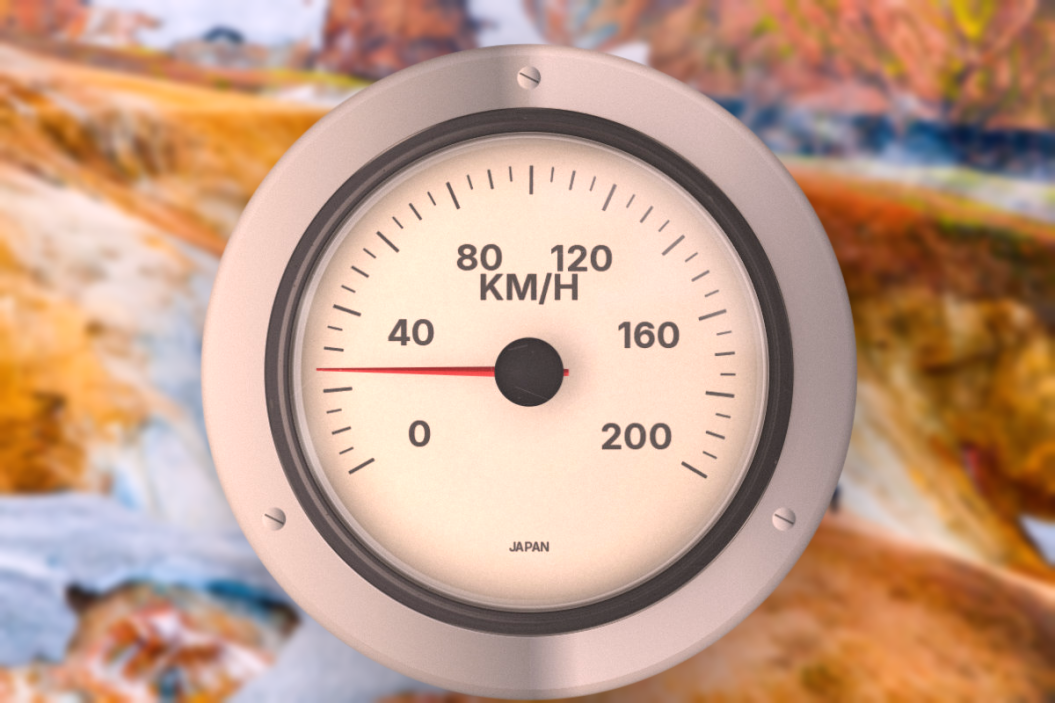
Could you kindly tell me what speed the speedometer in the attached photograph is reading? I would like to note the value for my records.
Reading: 25 km/h
